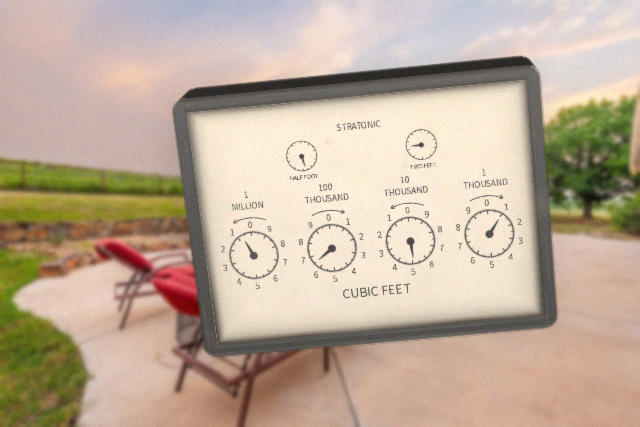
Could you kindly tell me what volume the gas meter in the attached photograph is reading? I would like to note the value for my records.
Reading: 65100 ft³
